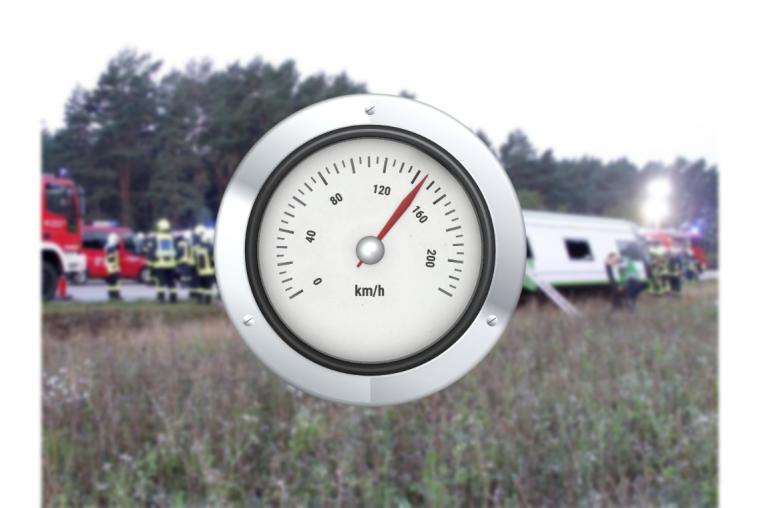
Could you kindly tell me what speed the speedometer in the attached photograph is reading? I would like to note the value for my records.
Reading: 145 km/h
